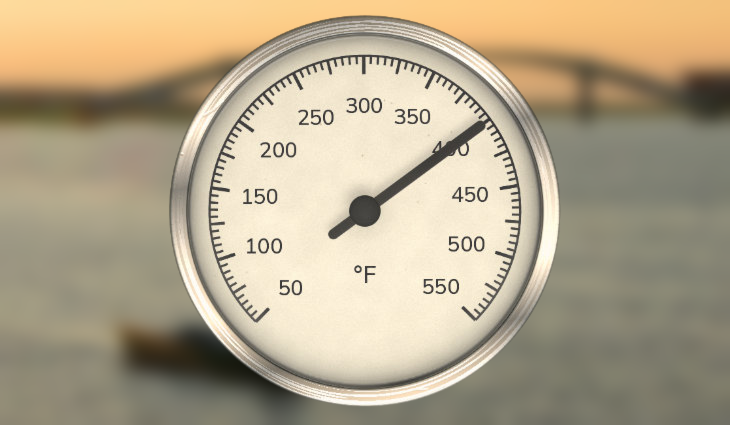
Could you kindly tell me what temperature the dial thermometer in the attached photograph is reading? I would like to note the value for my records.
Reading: 400 °F
